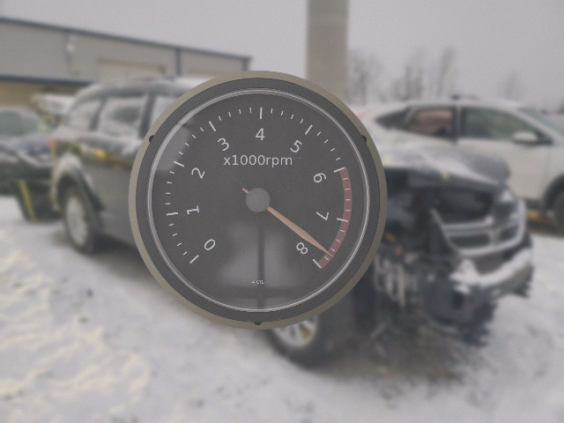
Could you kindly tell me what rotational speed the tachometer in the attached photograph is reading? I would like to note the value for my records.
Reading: 7700 rpm
